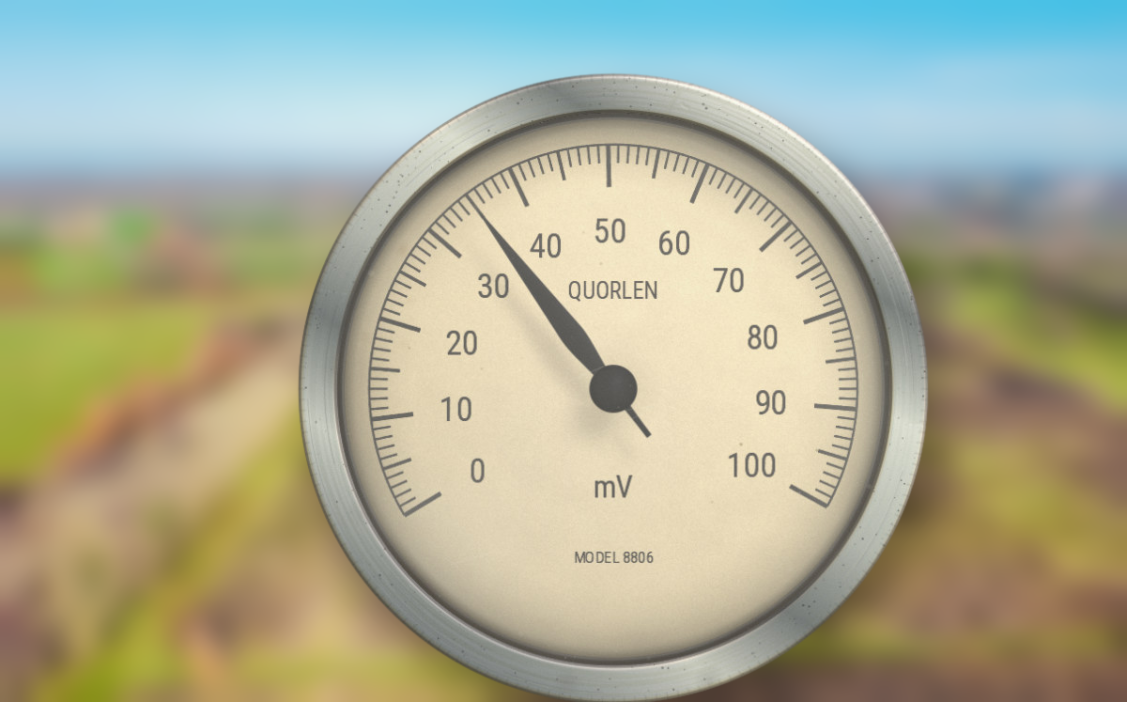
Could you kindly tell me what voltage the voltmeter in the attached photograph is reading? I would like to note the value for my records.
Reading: 35 mV
